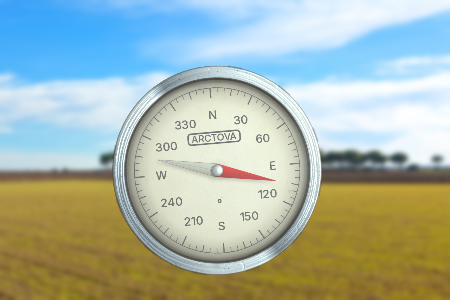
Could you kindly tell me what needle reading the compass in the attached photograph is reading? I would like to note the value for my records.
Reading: 105 °
